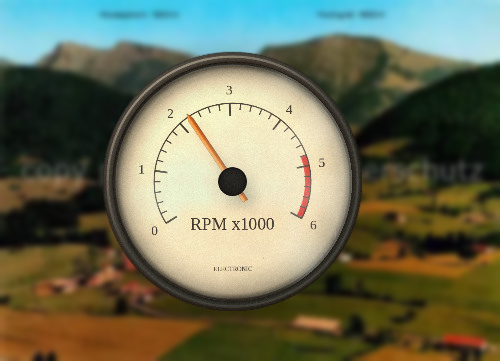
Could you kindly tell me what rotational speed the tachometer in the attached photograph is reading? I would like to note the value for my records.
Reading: 2200 rpm
